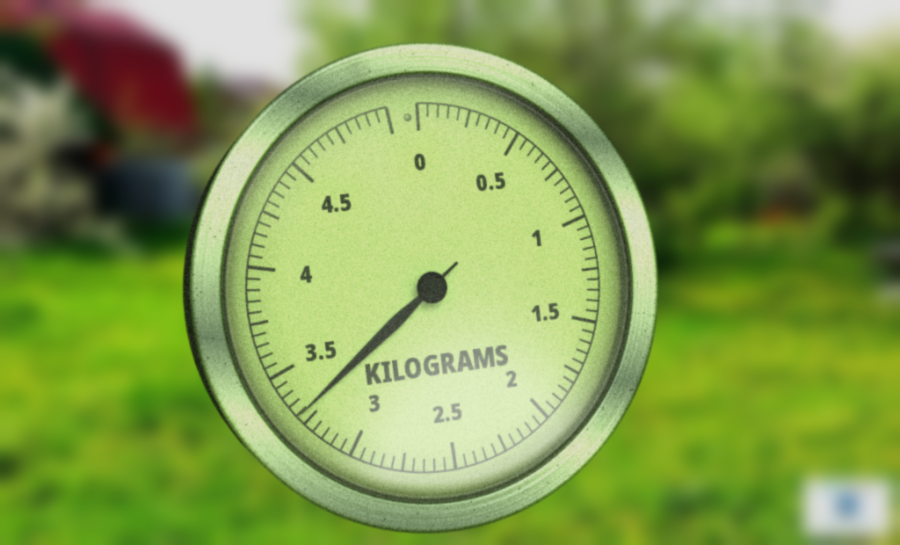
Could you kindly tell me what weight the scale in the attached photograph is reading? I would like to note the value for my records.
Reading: 3.3 kg
